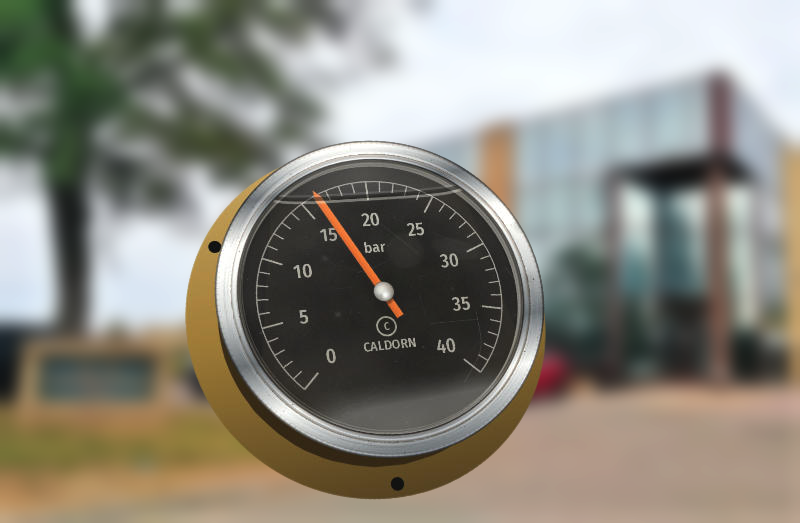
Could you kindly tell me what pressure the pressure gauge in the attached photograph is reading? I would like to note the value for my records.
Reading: 16 bar
